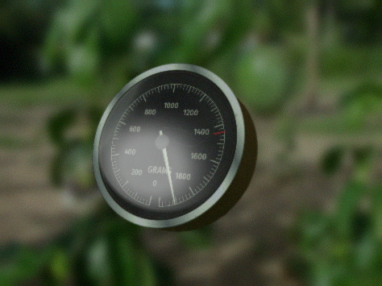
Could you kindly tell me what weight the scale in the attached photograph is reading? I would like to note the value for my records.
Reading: 1900 g
